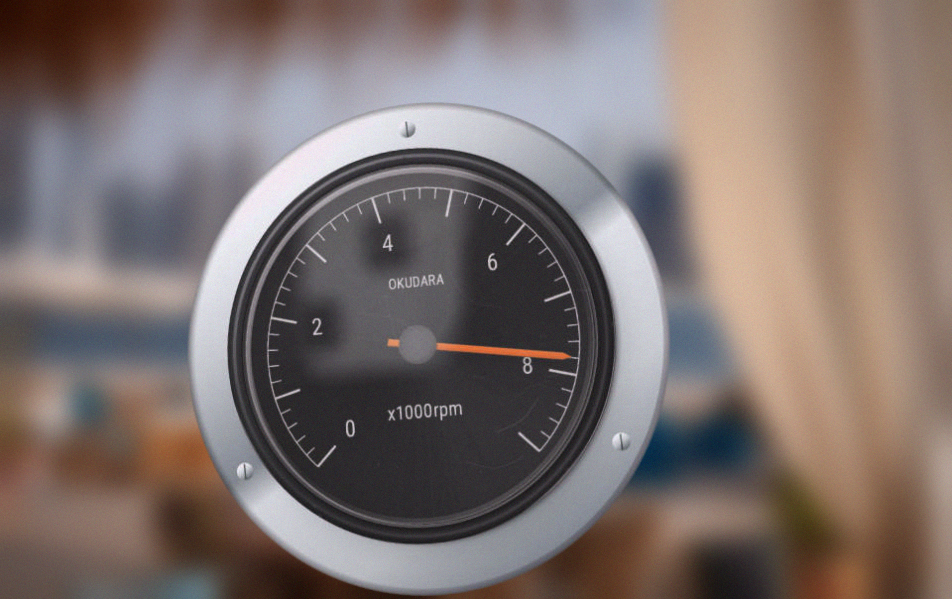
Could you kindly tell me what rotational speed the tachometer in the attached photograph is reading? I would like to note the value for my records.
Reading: 7800 rpm
